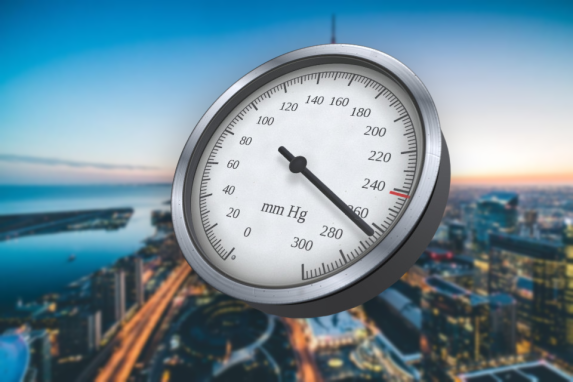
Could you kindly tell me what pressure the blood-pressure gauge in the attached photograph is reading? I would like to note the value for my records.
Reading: 264 mmHg
